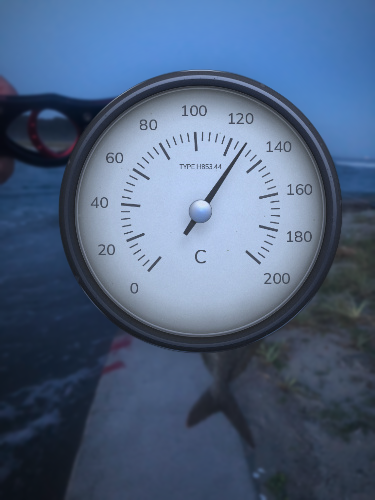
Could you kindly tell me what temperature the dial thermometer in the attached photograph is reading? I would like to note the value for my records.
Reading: 128 °C
